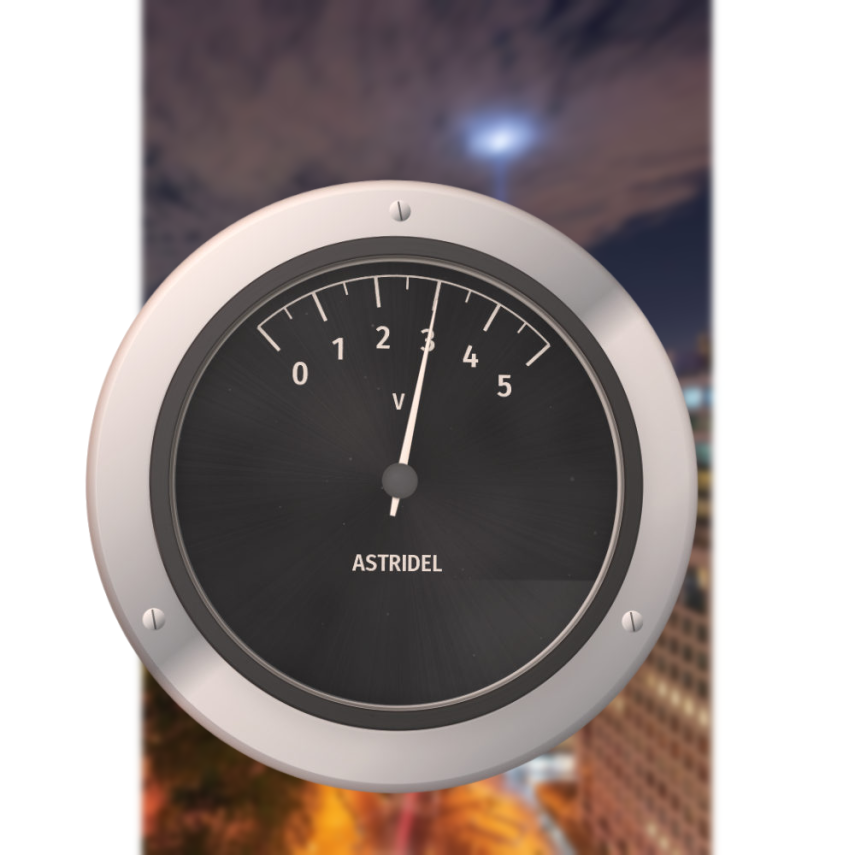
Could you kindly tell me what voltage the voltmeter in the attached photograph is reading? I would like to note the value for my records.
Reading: 3 V
